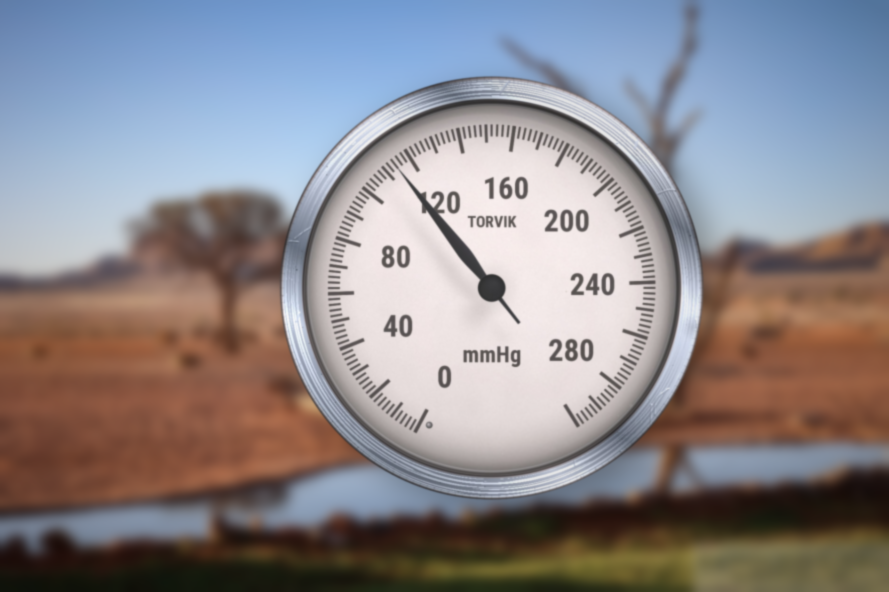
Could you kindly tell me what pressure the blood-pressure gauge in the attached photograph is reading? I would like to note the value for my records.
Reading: 114 mmHg
